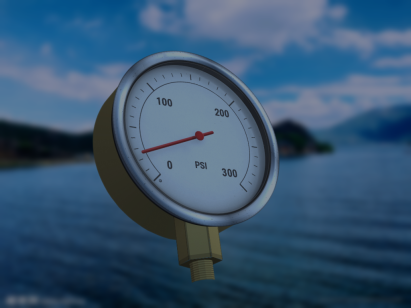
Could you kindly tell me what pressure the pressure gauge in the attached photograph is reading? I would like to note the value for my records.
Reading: 25 psi
